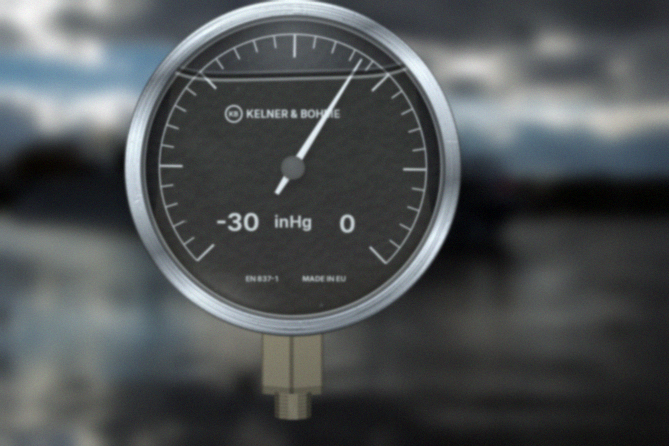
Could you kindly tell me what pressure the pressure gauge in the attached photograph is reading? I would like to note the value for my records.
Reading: -11.5 inHg
